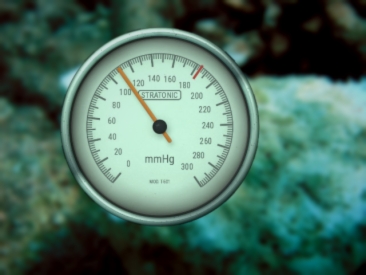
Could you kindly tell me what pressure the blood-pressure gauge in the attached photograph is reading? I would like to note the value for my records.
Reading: 110 mmHg
